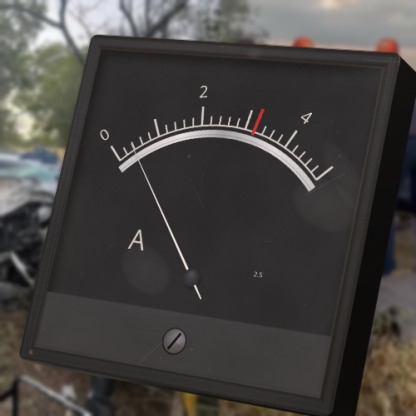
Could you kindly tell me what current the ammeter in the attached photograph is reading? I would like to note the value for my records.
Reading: 0.4 A
